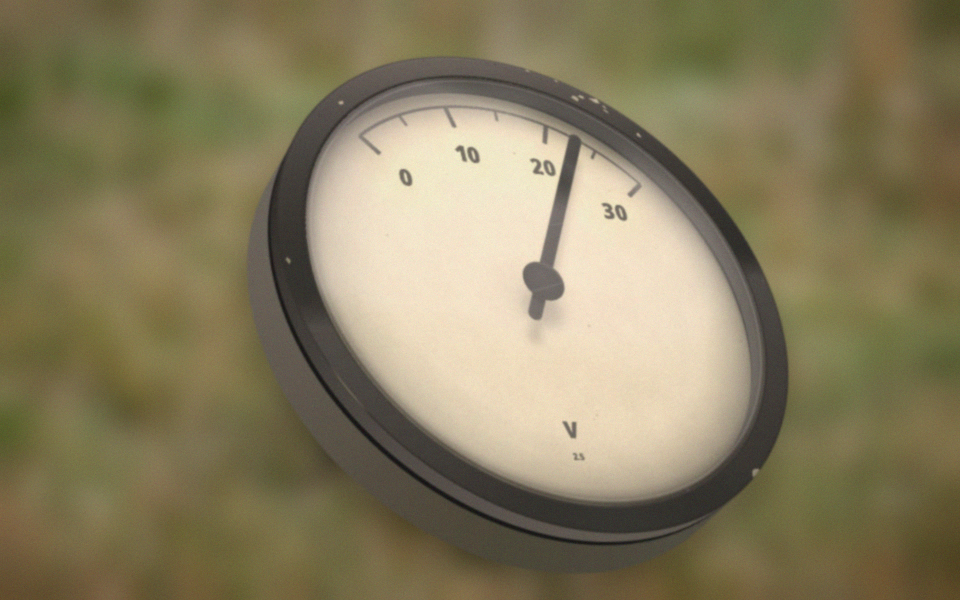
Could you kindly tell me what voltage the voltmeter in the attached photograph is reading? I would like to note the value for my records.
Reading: 22.5 V
